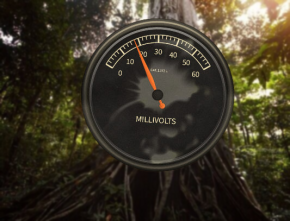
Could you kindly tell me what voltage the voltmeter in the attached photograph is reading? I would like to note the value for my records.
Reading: 18 mV
